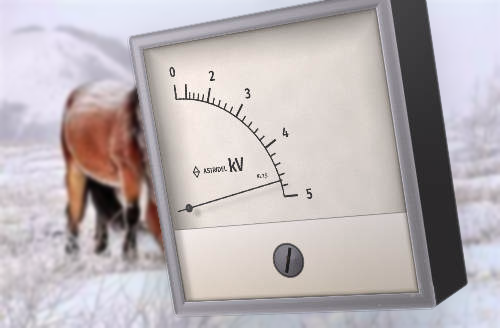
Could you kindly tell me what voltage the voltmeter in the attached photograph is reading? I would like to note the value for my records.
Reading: 4.7 kV
